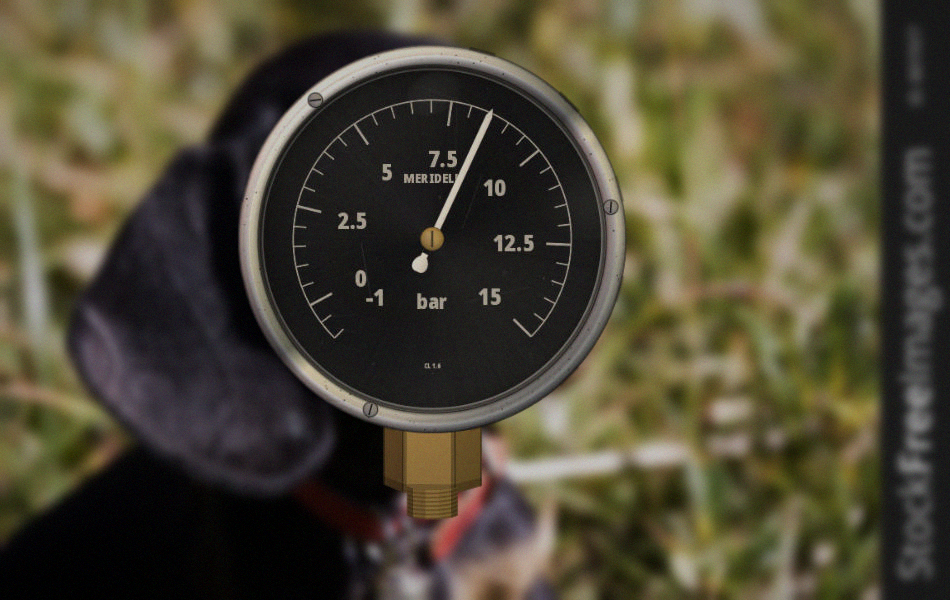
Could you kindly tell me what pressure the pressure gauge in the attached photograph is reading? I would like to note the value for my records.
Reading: 8.5 bar
